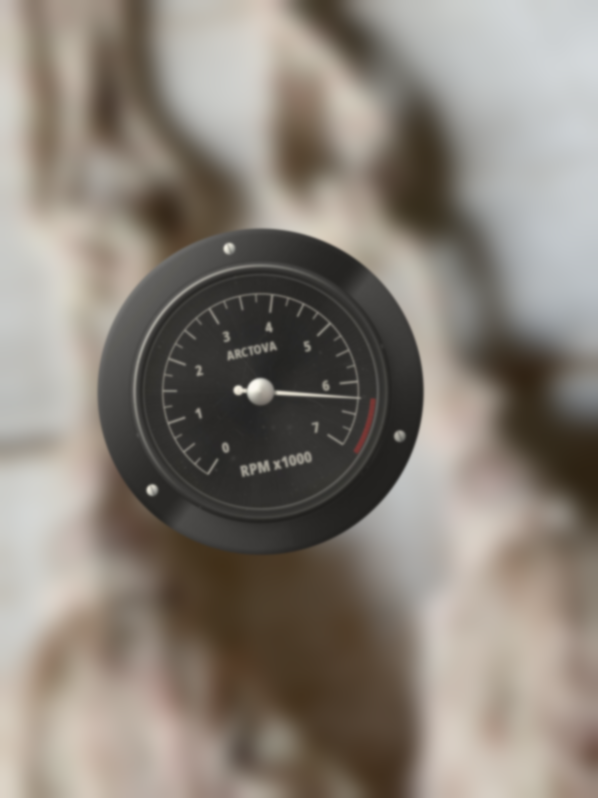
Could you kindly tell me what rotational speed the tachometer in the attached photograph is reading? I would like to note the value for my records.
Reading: 6250 rpm
